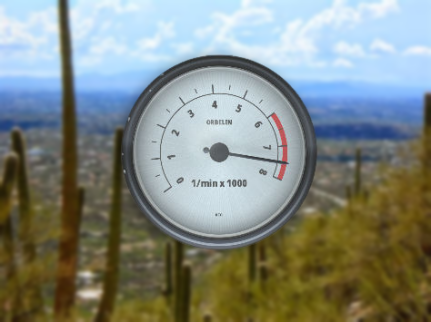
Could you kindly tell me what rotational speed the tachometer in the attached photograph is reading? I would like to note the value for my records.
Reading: 7500 rpm
